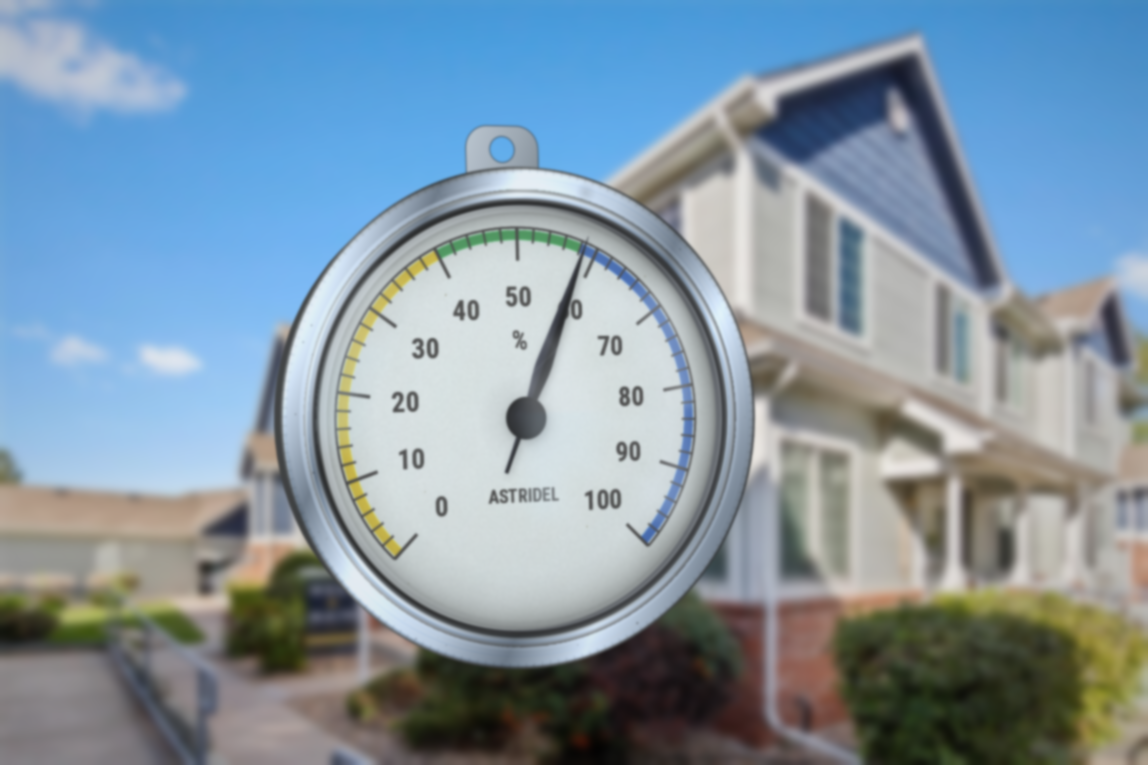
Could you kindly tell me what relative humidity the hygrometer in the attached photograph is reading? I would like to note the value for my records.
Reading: 58 %
